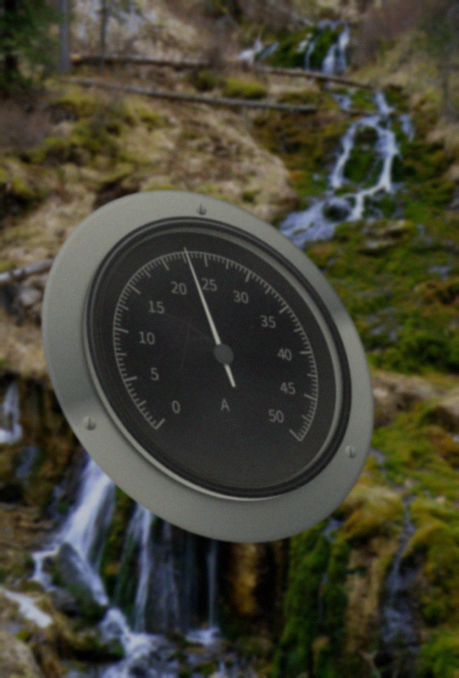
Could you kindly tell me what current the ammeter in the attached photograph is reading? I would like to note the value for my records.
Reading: 22.5 A
